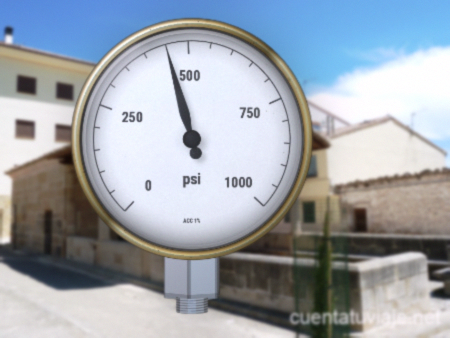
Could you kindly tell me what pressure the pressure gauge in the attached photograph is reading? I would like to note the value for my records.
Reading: 450 psi
